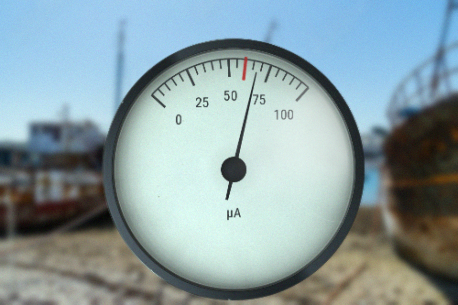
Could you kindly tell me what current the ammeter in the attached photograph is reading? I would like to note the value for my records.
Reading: 67.5 µA
